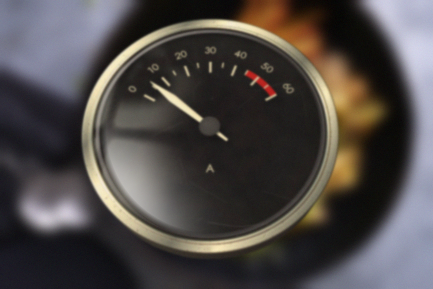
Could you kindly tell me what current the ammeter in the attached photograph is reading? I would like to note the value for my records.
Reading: 5 A
